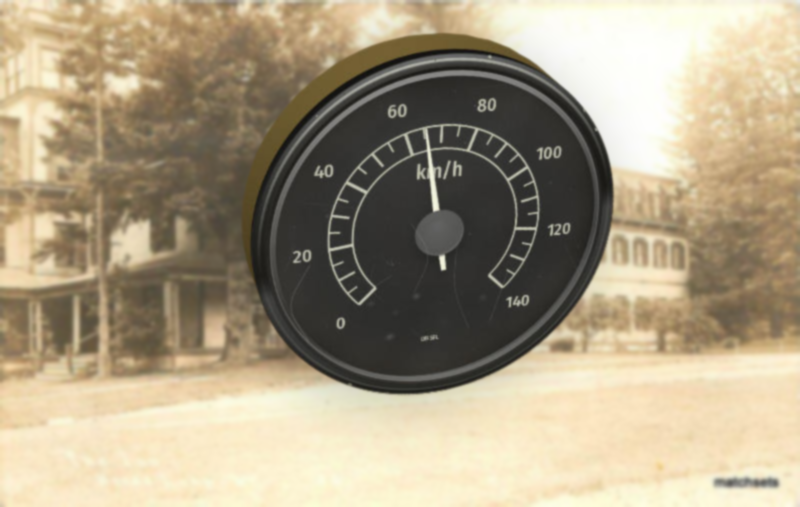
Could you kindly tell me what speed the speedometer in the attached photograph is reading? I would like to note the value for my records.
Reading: 65 km/h
